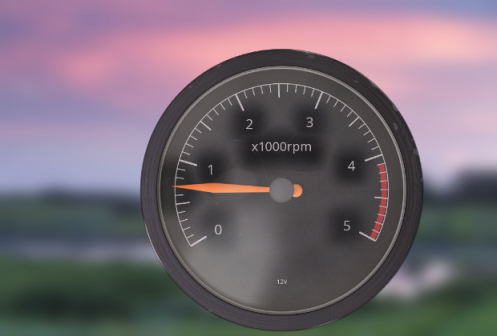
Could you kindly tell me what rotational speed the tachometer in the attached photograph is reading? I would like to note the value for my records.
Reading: 700 rpm
